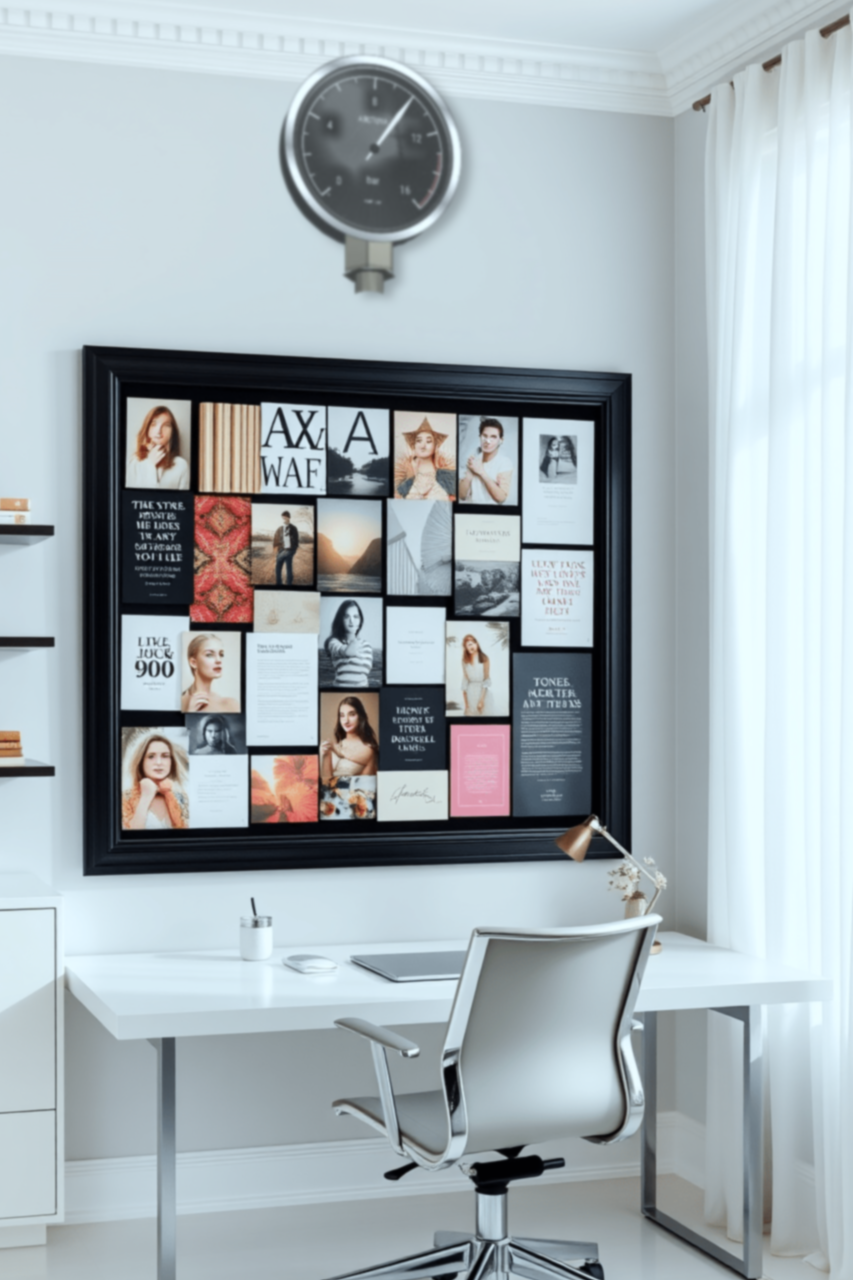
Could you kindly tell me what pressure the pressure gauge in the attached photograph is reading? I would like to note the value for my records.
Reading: 10 bar
